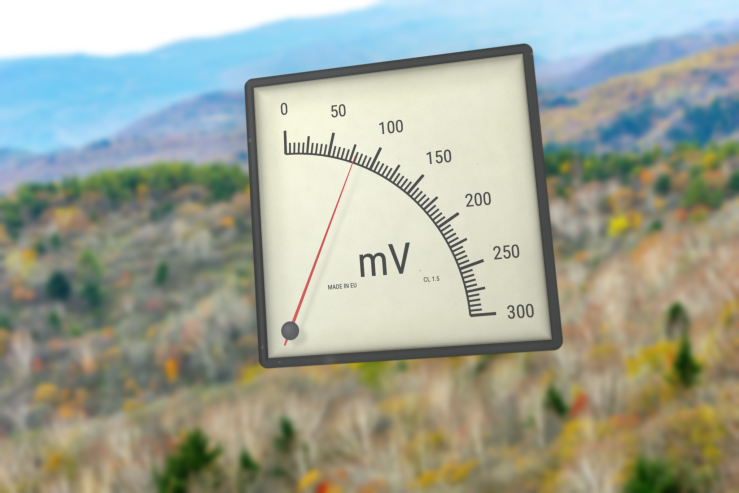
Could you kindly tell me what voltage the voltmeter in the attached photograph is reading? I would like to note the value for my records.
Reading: 80 mV
